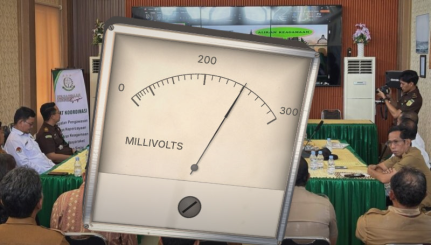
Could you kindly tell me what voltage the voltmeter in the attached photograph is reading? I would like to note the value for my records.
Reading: 250 mV
